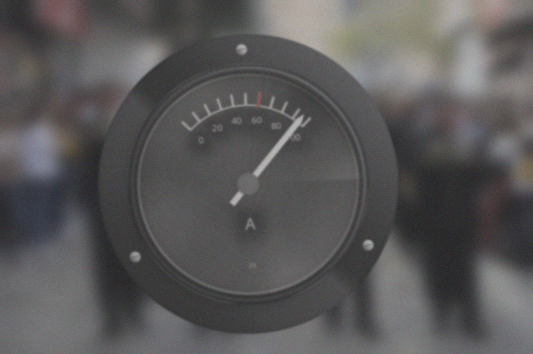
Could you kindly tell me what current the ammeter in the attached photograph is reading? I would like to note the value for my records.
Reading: 95 A
